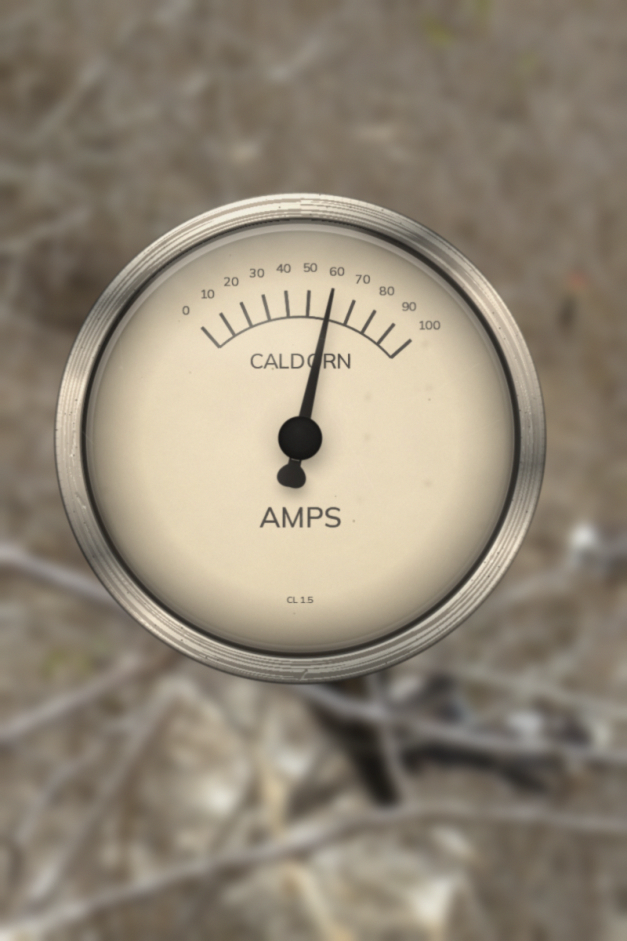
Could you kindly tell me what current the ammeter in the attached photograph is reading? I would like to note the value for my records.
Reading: 60 A
